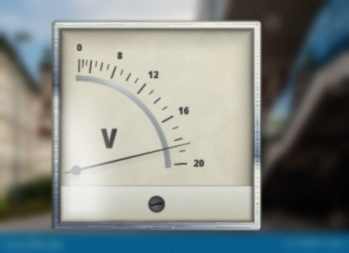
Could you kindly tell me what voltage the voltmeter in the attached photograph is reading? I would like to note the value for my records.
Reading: 18.5 V
